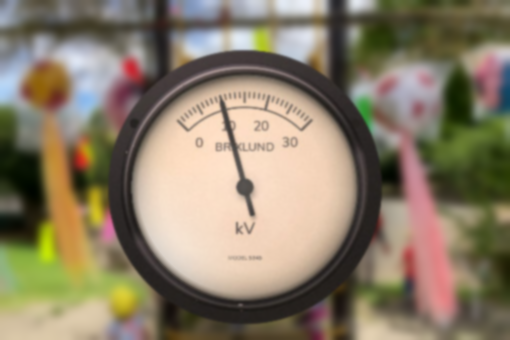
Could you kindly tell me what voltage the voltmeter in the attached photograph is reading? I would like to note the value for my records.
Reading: 10 kV
